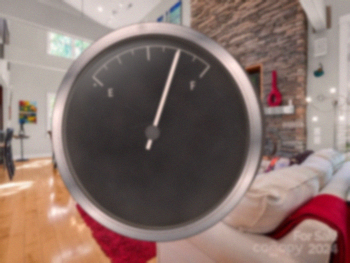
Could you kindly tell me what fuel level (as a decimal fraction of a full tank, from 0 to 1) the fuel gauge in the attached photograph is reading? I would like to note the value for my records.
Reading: 0.75
